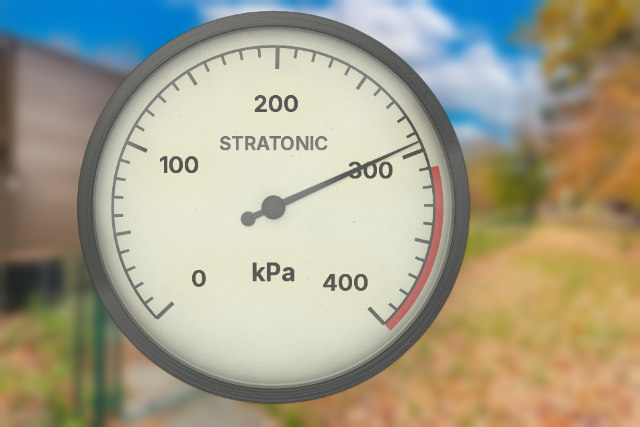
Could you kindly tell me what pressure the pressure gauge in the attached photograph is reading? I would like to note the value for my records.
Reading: 295 kPa
